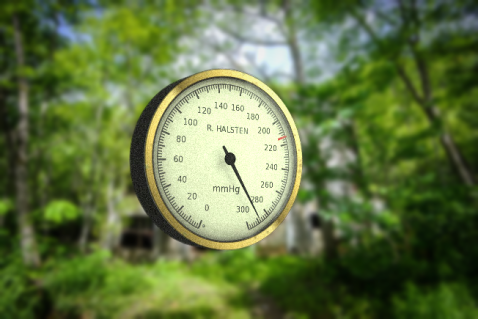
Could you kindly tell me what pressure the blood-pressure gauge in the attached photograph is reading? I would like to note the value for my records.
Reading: 290 mmHg
